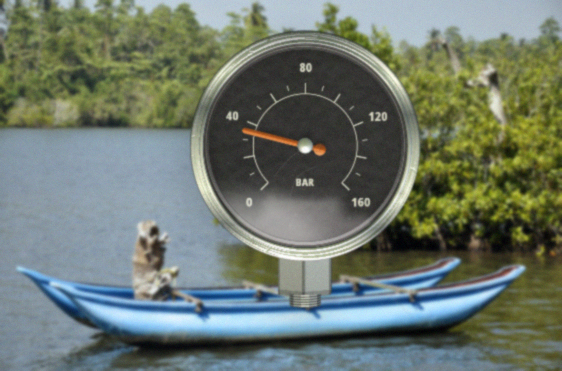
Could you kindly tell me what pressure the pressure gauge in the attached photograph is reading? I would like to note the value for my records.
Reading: 35 bar
